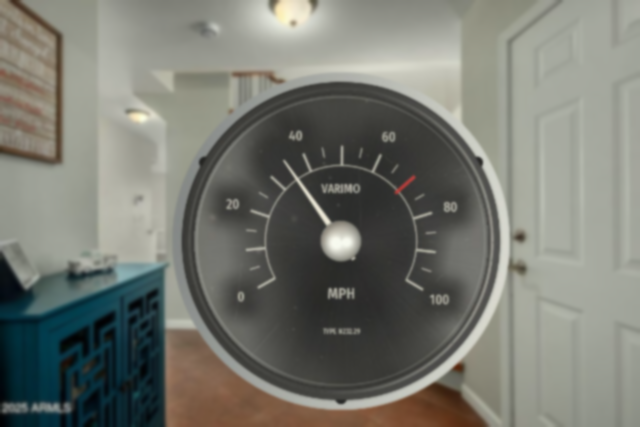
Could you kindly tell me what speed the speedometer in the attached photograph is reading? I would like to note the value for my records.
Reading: 35 mph
